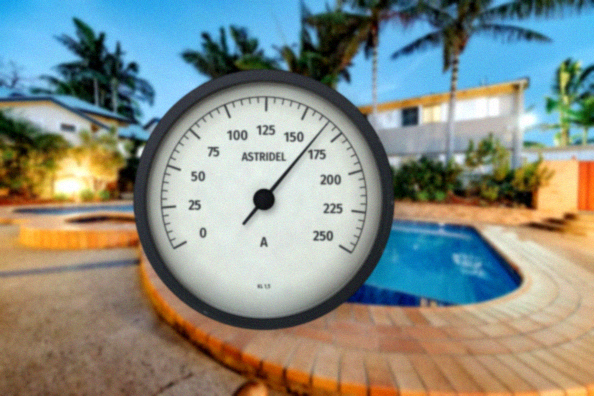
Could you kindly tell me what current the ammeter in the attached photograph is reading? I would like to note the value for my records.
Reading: 165 A
